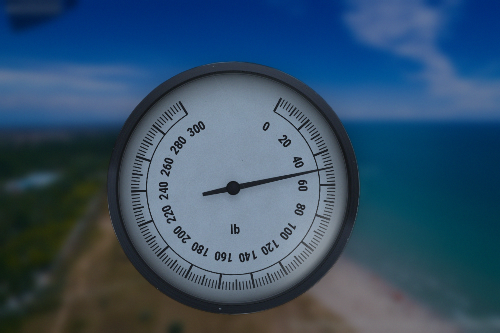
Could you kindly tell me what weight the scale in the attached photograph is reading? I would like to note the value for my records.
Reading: 50 lb
